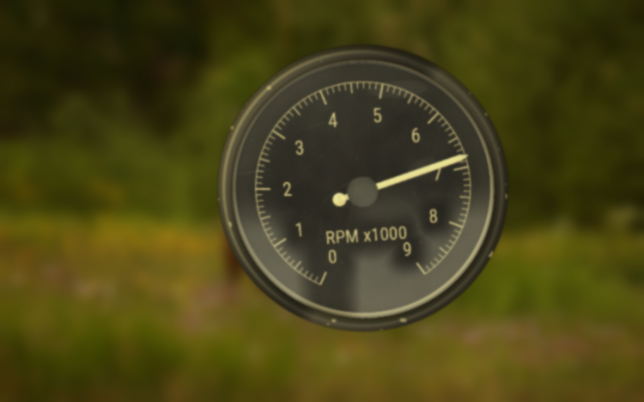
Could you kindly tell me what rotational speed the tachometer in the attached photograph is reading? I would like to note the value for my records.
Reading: 6800 rpm
